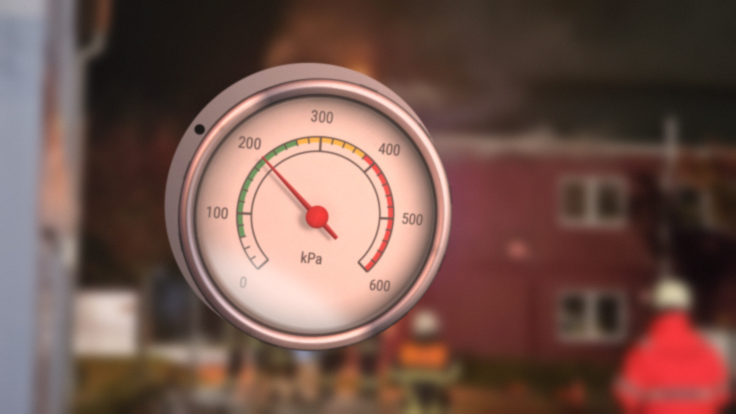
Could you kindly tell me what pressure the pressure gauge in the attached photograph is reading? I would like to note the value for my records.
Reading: 200 kPa
